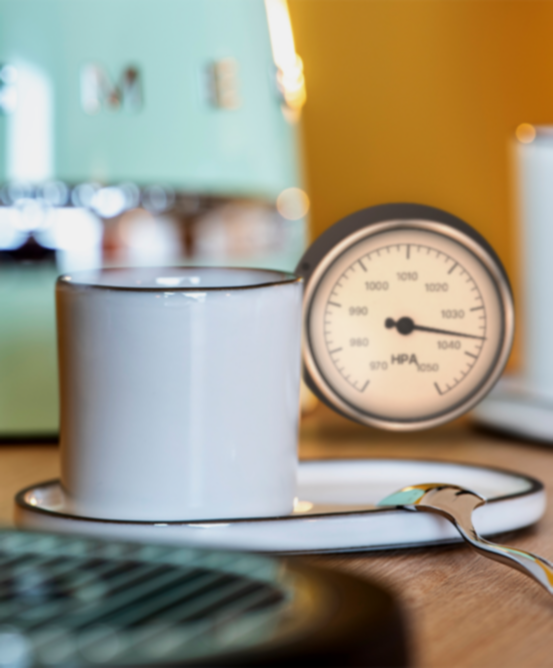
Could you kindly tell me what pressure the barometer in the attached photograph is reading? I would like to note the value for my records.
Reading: 1036 hPa
